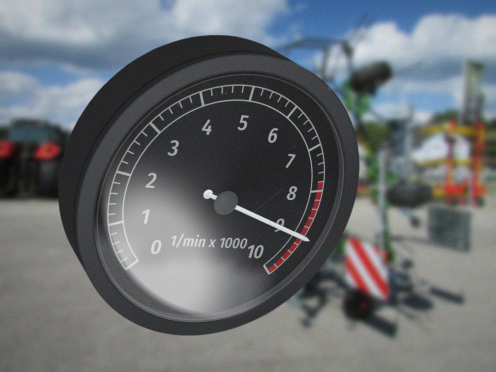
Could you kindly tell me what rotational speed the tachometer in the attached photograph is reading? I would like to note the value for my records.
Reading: 9000 rpm
